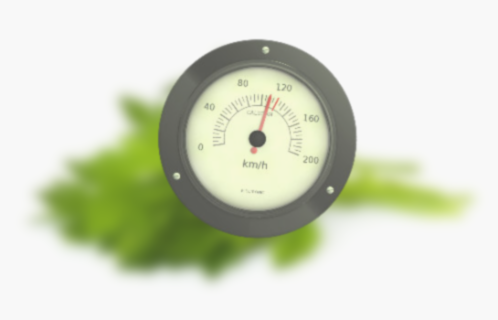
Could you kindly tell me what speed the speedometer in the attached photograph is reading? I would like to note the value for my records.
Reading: 110 km/h
